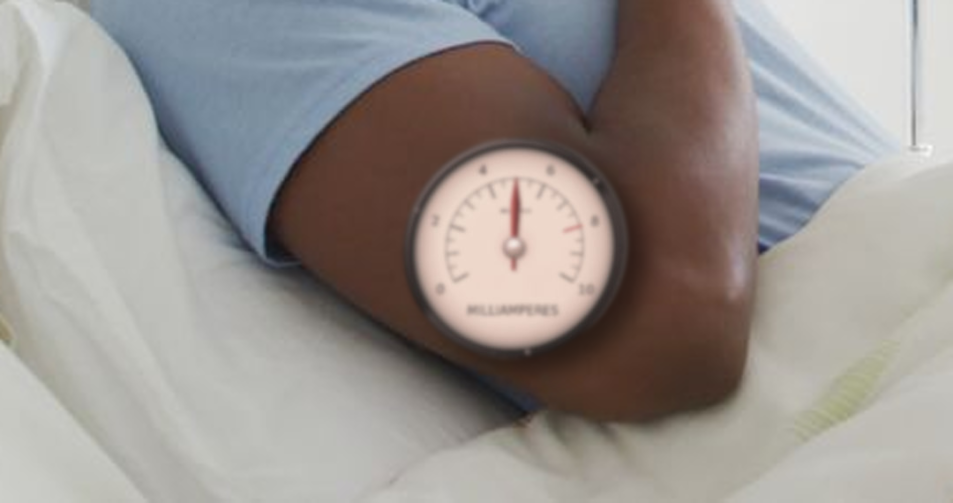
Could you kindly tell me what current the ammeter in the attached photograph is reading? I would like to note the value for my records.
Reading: 5 mA
